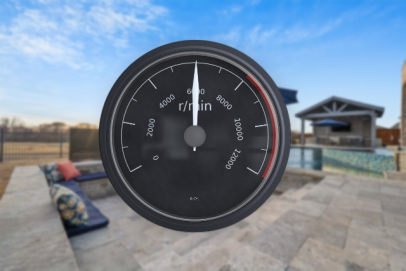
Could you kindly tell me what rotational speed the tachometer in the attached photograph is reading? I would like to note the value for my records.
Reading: 6000 rpm
